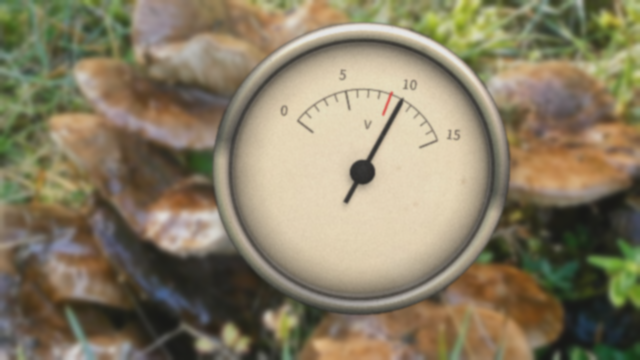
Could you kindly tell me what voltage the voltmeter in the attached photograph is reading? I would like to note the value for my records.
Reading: 10 V
